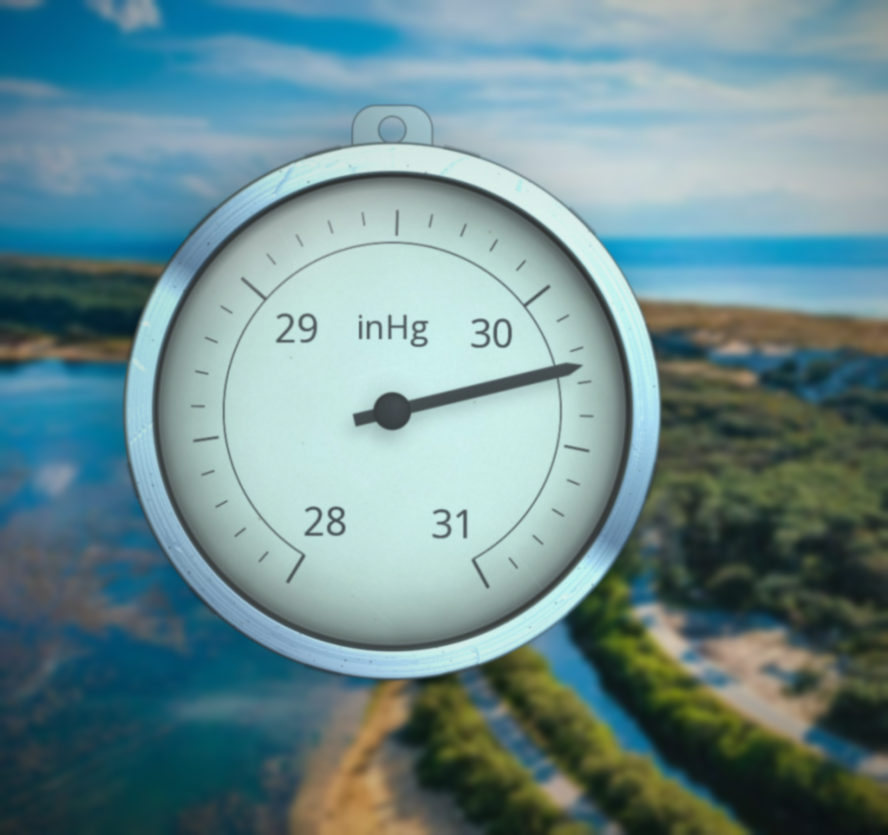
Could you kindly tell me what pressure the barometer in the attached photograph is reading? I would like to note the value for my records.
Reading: 30.25 inHg
